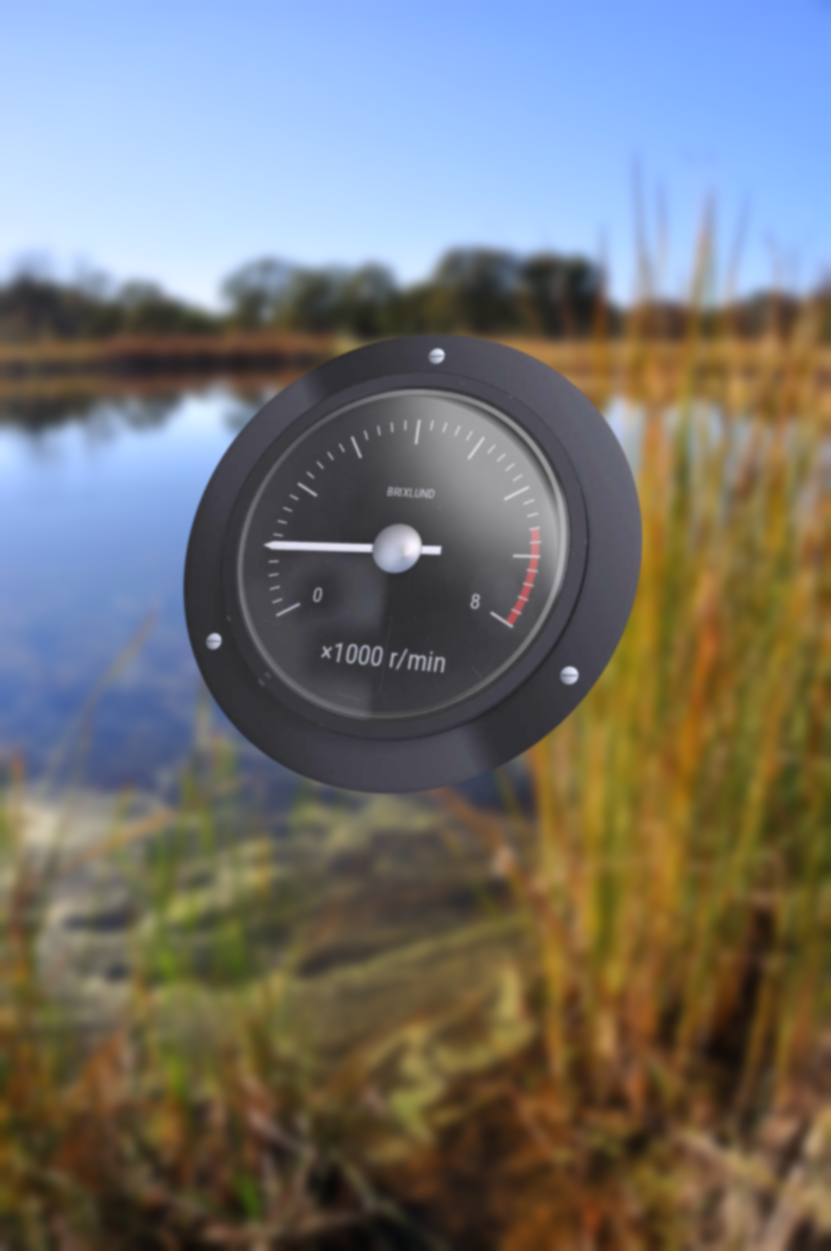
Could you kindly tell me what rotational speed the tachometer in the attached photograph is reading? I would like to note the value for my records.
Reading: 1000 rpm
